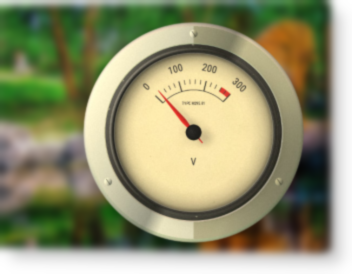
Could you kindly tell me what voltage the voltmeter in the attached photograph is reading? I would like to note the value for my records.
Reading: 20 V
